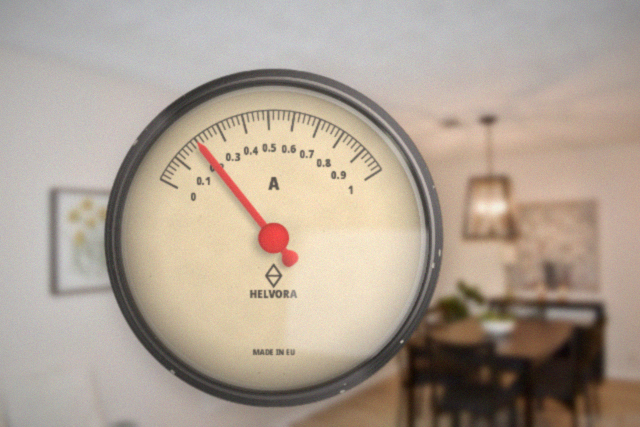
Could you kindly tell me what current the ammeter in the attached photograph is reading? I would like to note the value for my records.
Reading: 0.2 A
